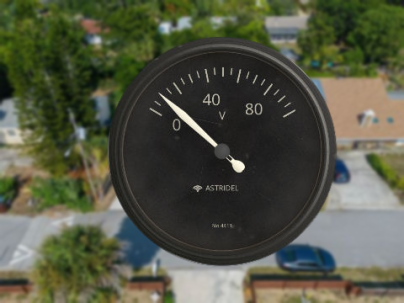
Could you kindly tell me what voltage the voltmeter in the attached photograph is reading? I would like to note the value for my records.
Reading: 10 V
